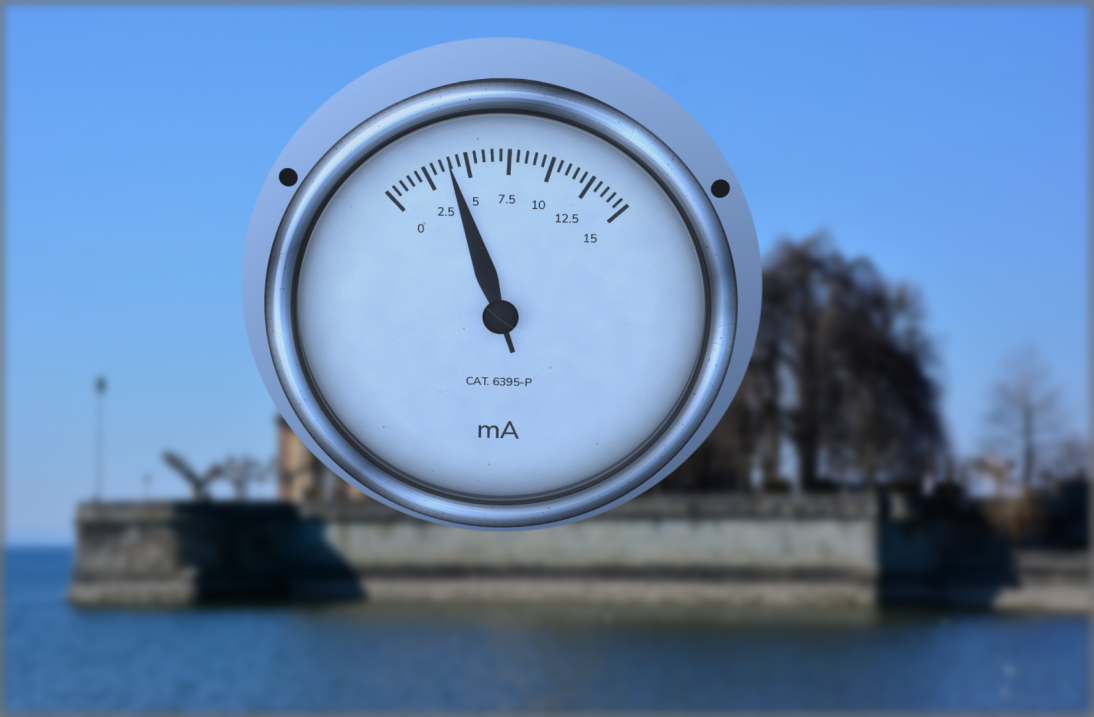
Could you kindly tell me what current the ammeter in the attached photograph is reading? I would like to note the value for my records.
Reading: 4 mA
